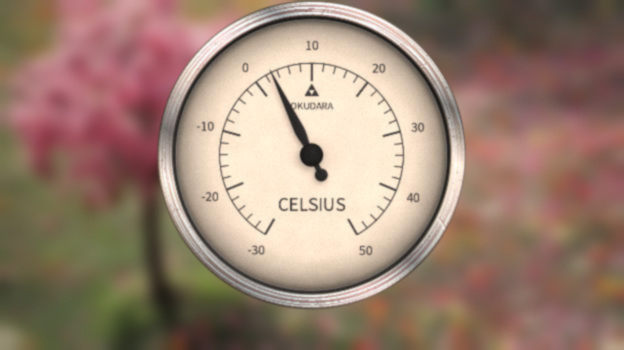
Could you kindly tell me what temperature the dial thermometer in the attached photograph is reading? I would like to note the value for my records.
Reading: 3 °C
